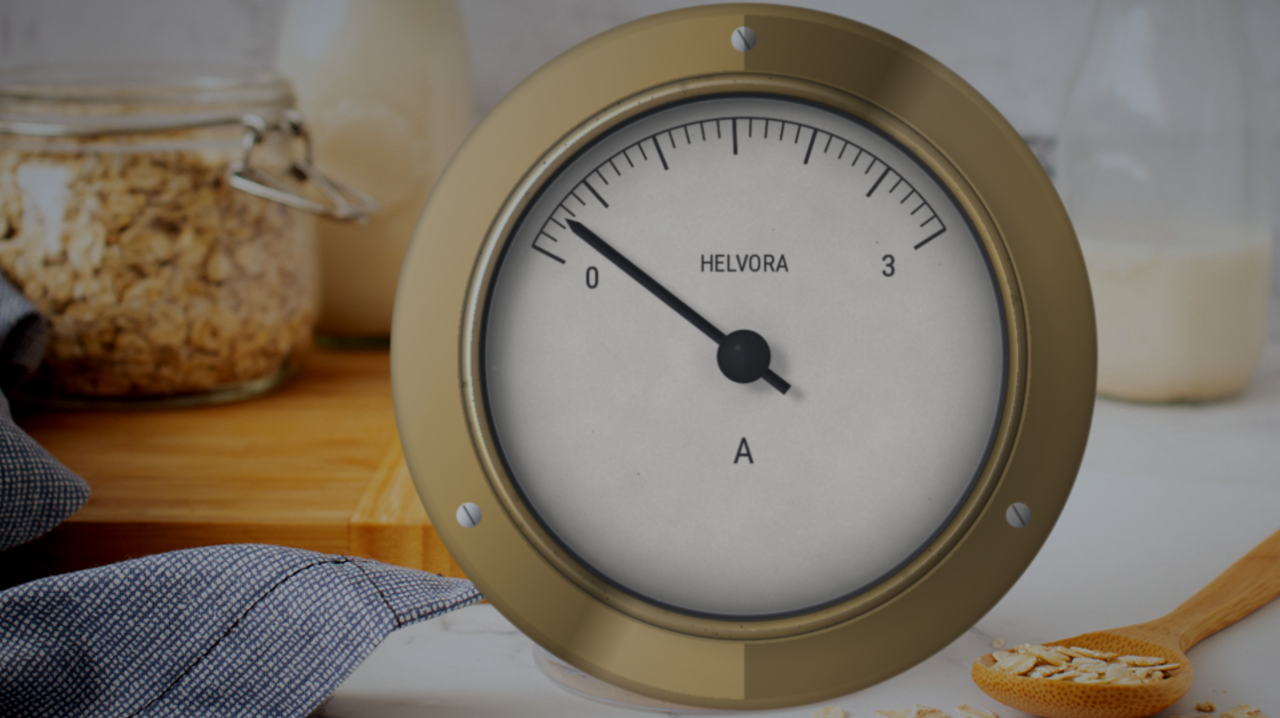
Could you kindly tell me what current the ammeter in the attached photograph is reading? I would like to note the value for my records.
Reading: 0.25 A
